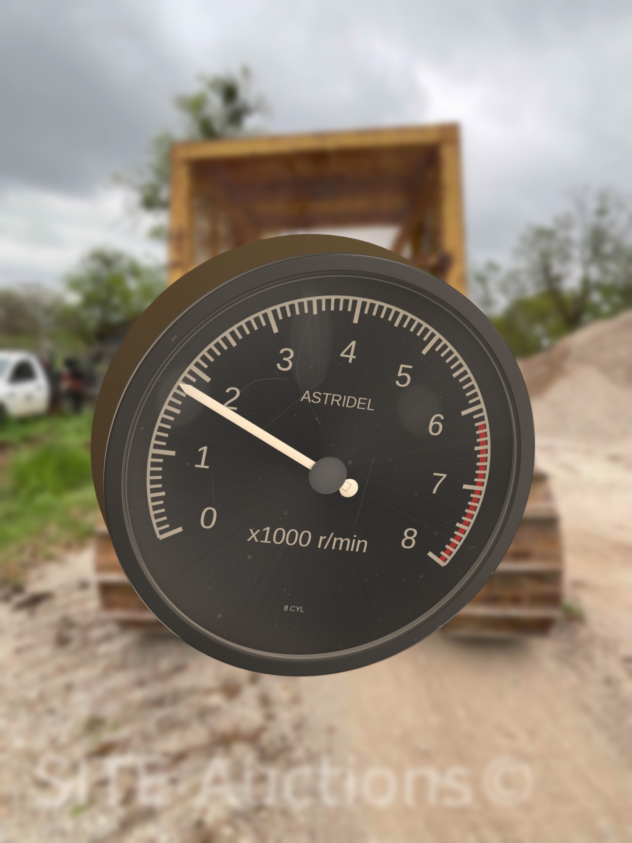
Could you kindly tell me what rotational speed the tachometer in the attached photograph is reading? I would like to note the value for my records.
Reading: 1800 rpm
